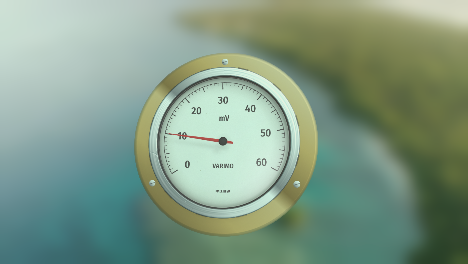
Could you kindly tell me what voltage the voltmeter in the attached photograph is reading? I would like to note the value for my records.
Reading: 10 mV
